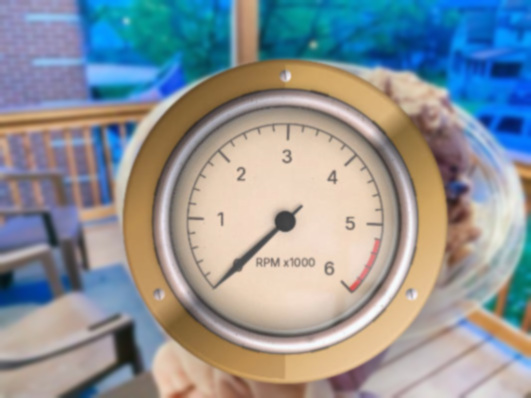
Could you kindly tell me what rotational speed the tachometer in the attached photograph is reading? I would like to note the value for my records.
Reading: 0 rpm
